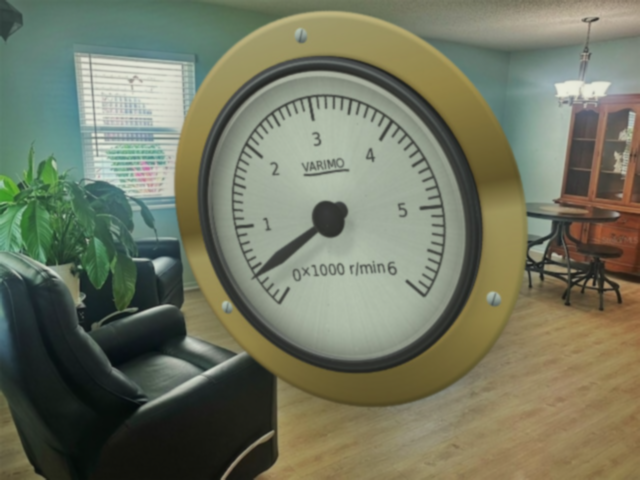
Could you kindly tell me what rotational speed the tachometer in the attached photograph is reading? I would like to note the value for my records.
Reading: 400 rpm
